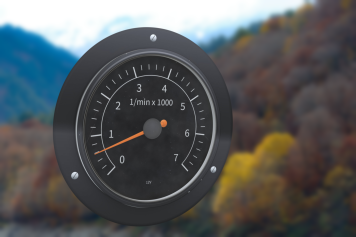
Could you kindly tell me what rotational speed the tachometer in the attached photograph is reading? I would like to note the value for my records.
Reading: 600 rpm
